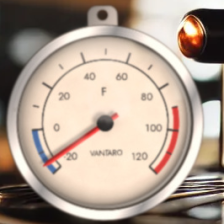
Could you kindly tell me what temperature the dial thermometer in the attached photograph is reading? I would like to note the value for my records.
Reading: -15 °F
